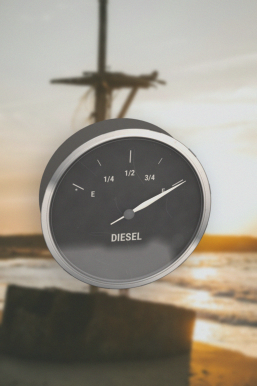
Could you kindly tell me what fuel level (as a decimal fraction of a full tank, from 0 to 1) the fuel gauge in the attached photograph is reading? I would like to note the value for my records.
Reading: 1
